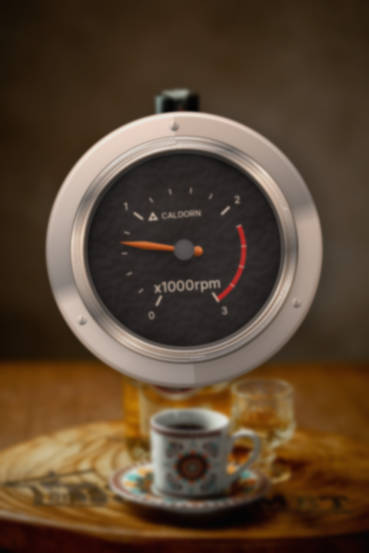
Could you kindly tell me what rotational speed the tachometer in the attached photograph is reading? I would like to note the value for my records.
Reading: 700 rpm
